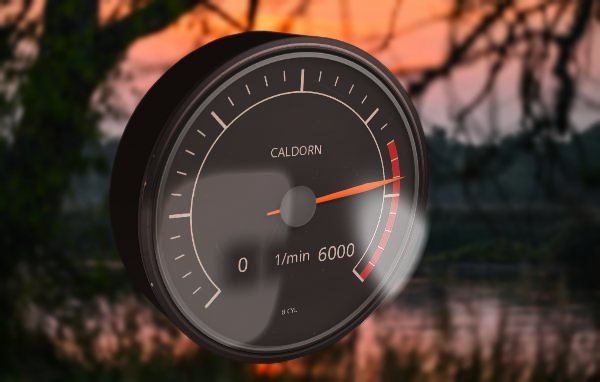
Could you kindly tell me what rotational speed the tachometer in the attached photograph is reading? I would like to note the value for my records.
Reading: 4800 rpm
